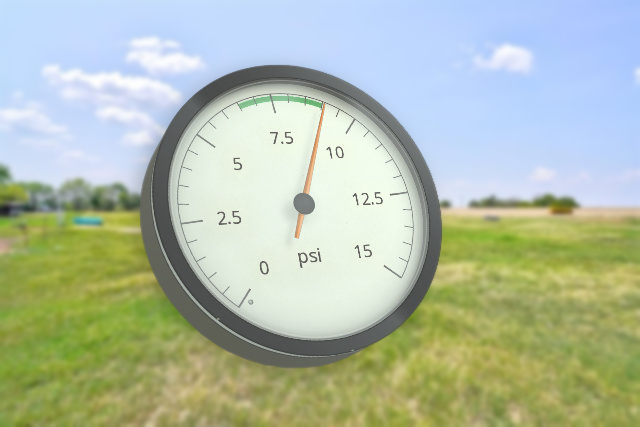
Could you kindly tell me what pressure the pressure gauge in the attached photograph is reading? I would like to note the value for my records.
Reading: 9 psi
